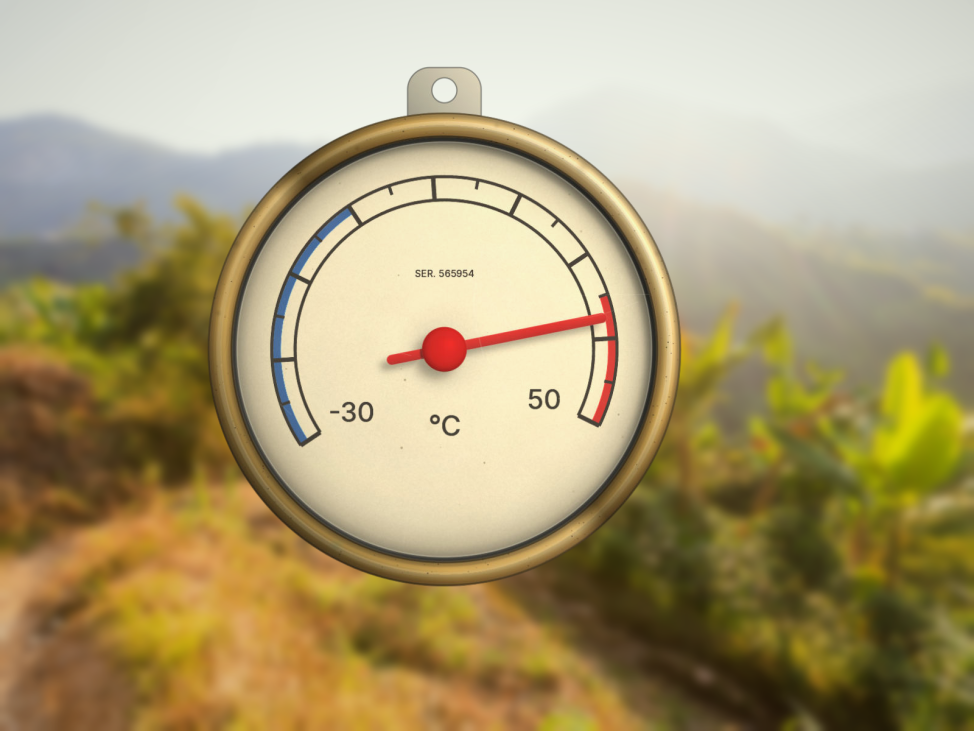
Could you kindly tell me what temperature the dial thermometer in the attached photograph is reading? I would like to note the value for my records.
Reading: 37.5 °C
